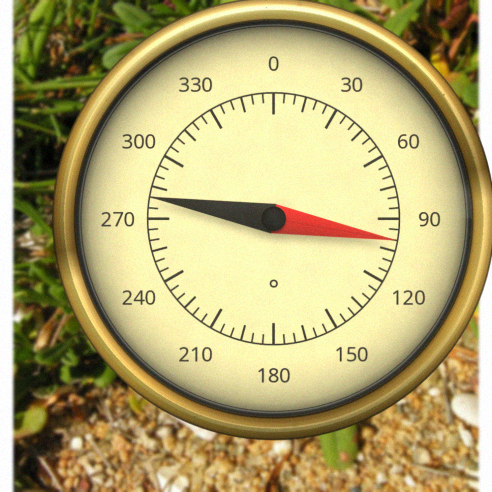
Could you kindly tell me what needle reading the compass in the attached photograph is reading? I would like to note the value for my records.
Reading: 100 °
